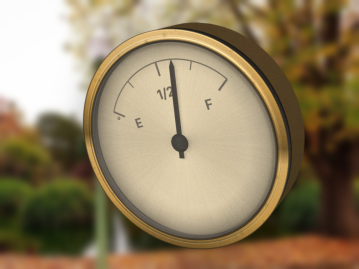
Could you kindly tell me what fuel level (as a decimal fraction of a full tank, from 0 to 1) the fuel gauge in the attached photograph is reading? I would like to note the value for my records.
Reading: 0.625
